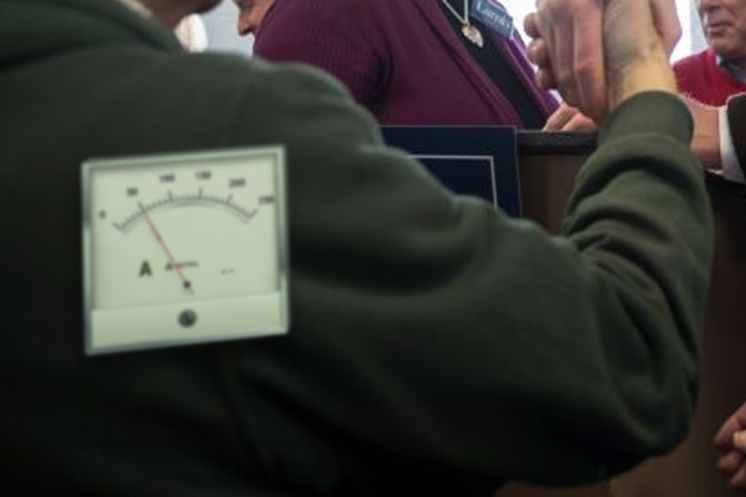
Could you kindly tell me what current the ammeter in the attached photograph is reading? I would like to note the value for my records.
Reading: 50 A
